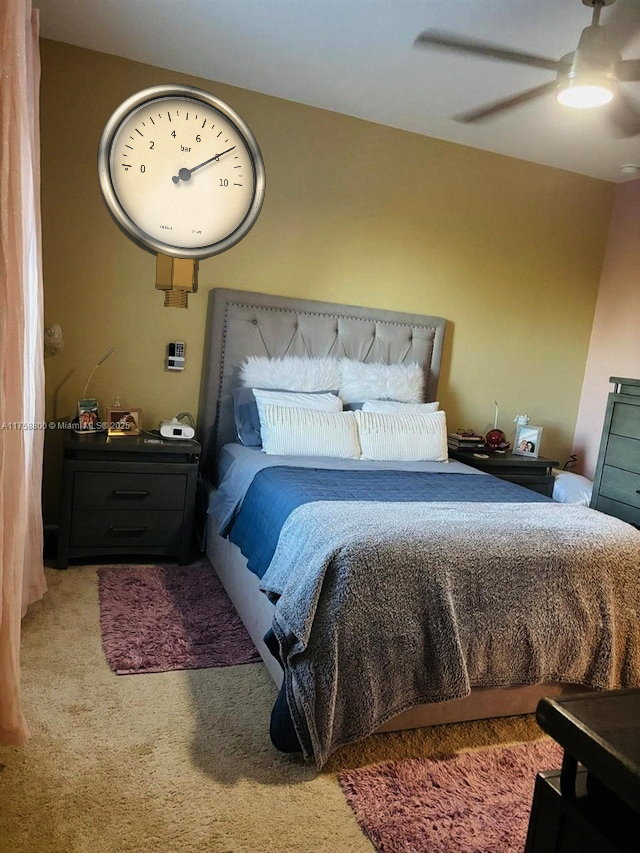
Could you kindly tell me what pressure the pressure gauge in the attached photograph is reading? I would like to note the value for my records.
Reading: 8 bar
